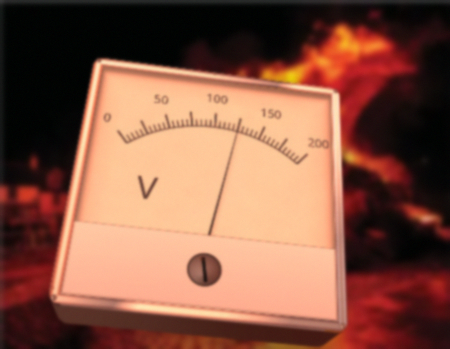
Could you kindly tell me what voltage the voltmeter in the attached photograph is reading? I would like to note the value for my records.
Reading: 125 V
